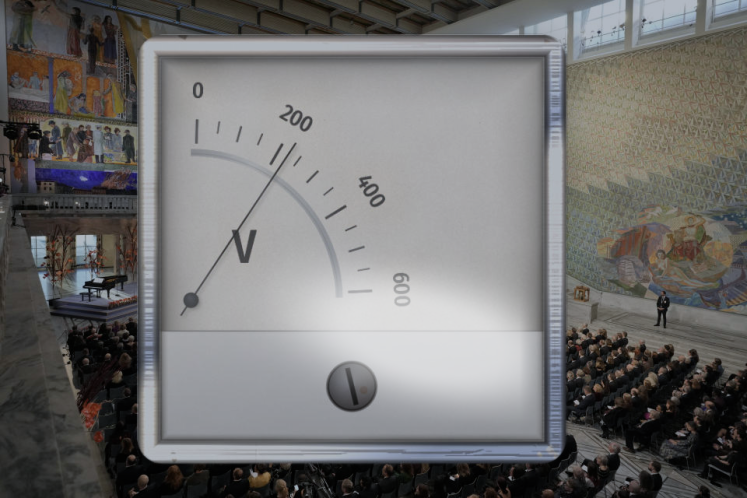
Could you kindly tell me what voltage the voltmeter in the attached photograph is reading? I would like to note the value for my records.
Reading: 225 V
